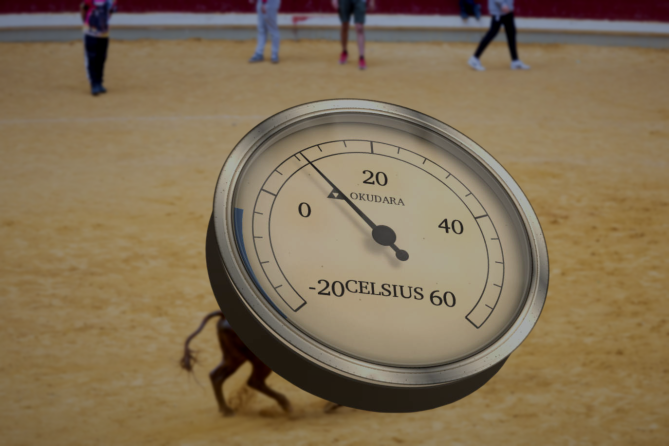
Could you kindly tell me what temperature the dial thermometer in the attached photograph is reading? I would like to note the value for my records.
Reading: 8 °C
